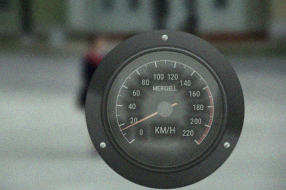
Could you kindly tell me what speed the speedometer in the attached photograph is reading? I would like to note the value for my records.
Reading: 15 km/h
